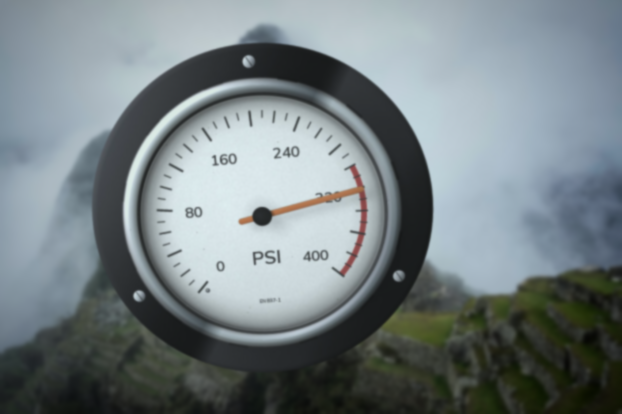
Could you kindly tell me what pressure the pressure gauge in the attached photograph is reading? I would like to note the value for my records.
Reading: 320 psi
